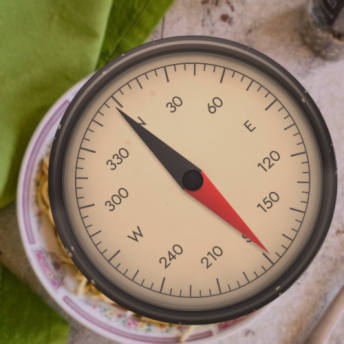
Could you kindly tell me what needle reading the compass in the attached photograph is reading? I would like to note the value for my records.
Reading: 177.5 °
